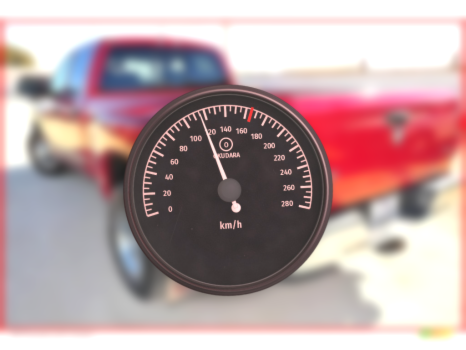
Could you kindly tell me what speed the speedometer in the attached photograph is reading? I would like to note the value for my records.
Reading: 115 km/h
